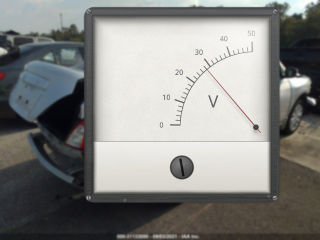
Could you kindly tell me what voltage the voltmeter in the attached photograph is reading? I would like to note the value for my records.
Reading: 28 V
